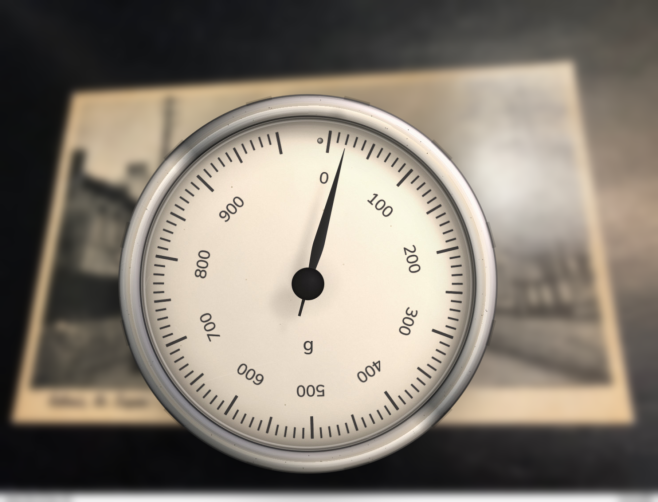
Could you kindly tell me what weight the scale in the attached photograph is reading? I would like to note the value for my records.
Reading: 20 g
